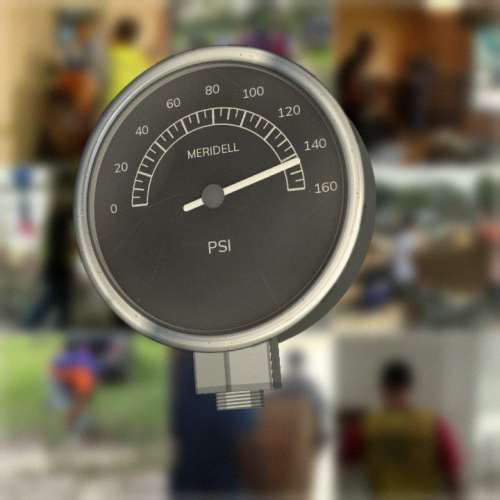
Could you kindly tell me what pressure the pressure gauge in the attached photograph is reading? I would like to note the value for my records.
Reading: 145 psi
